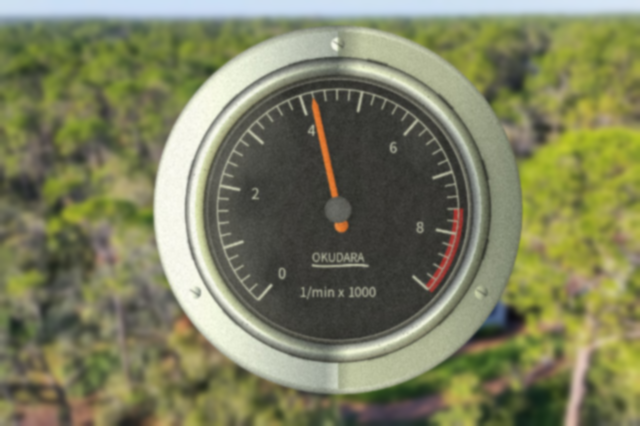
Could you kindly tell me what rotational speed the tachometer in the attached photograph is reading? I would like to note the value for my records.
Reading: 4200 rpm
